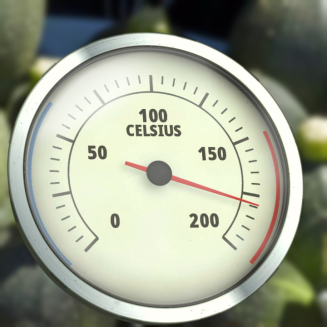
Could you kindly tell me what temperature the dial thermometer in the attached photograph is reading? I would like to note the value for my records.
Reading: 180 °C
